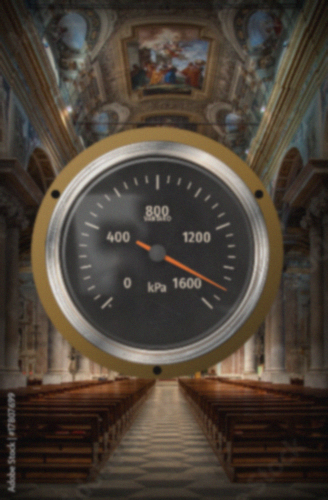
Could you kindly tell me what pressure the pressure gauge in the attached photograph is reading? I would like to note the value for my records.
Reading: 1500 kPa
